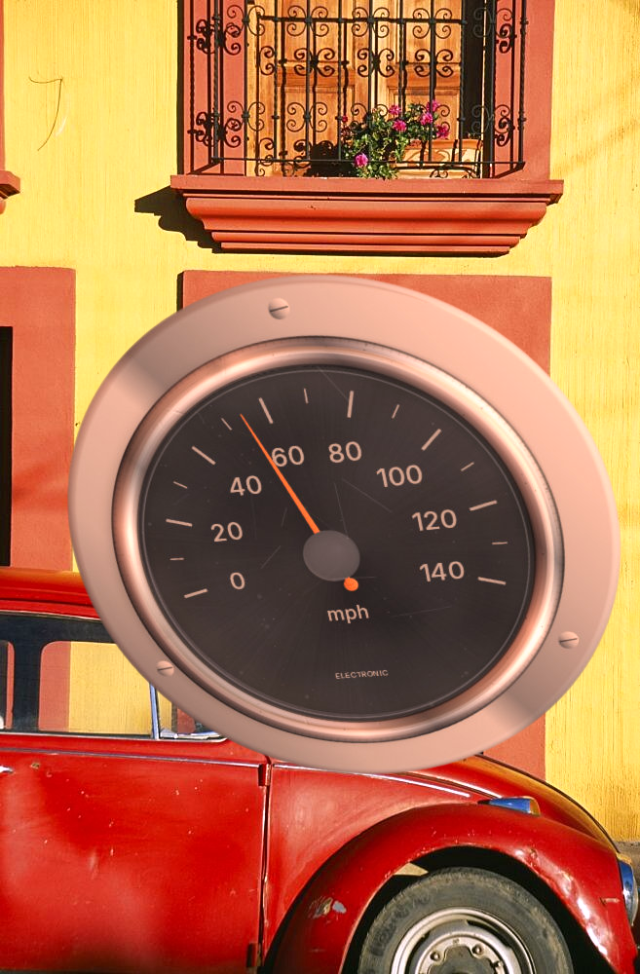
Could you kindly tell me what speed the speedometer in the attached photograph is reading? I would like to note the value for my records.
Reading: 55 mph
